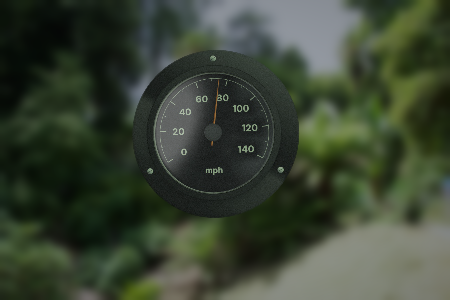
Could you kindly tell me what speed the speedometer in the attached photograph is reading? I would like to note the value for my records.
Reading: 75 mph
